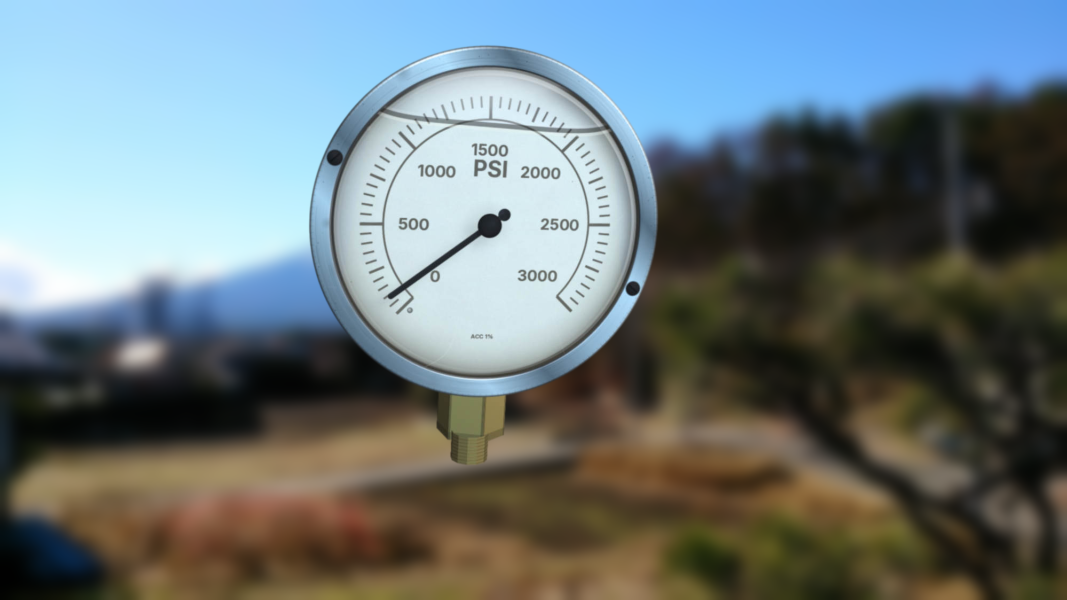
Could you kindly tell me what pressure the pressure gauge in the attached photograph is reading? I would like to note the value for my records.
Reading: 100 psi
